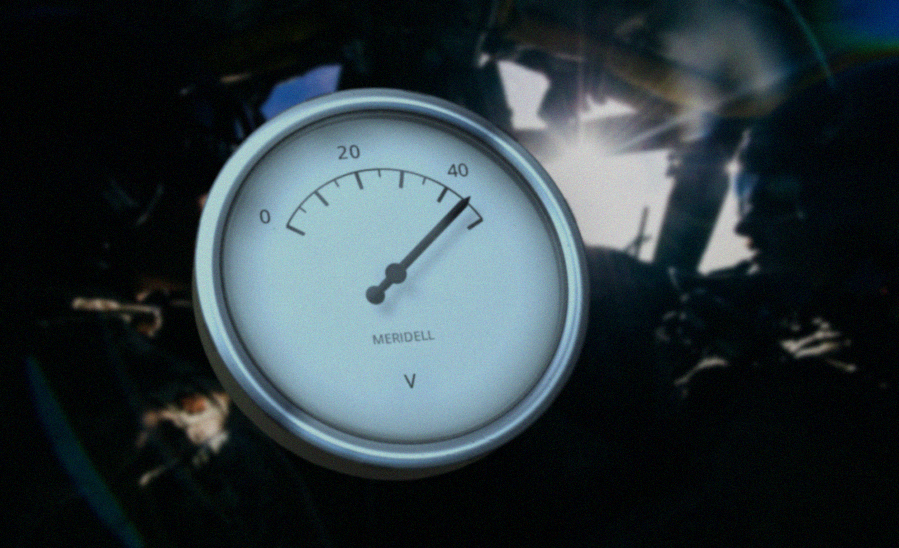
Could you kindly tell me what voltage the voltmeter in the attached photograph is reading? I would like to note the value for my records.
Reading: 45 V
